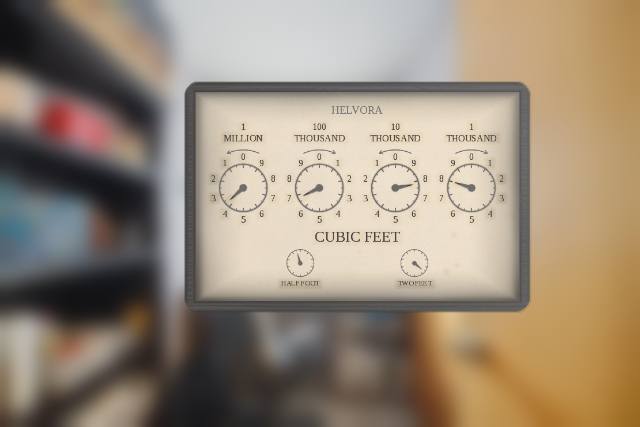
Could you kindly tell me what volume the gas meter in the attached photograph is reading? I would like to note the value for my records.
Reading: 367800 ft³
